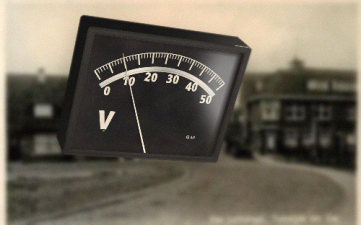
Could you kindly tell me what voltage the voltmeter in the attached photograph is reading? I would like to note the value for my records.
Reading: 10 V
